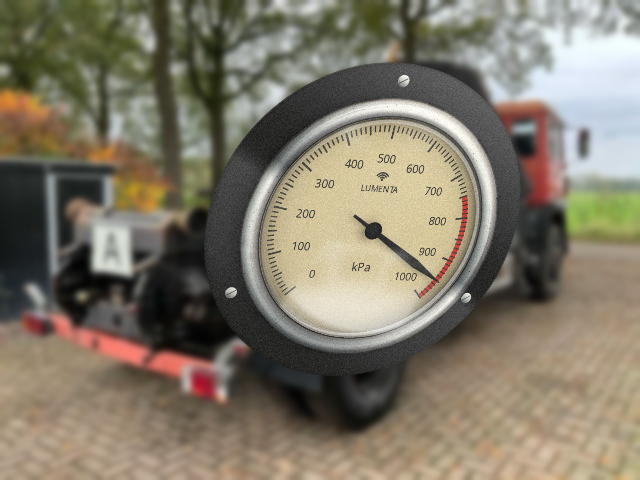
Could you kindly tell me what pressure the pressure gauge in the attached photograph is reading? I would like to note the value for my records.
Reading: 950 kPa
